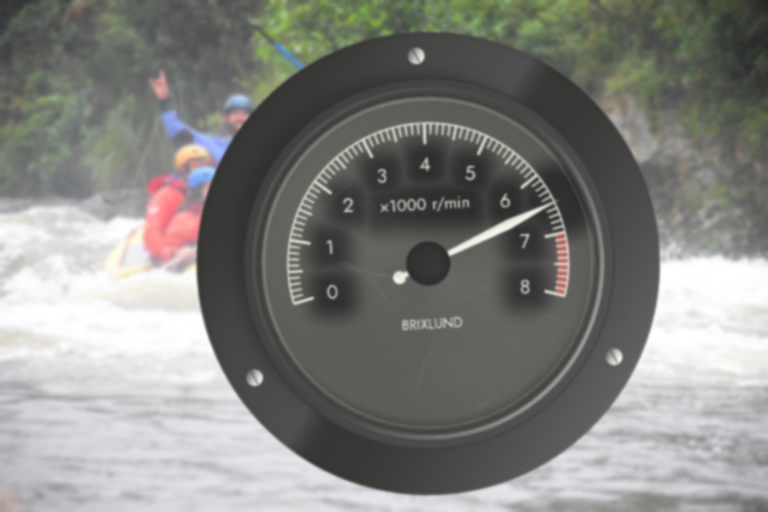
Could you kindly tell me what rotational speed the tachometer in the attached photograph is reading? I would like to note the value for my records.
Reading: 6500 rpm
